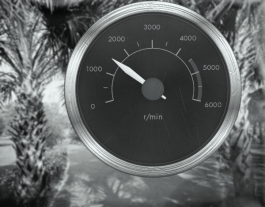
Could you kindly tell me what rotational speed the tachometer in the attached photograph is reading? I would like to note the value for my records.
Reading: 1500 rpm
